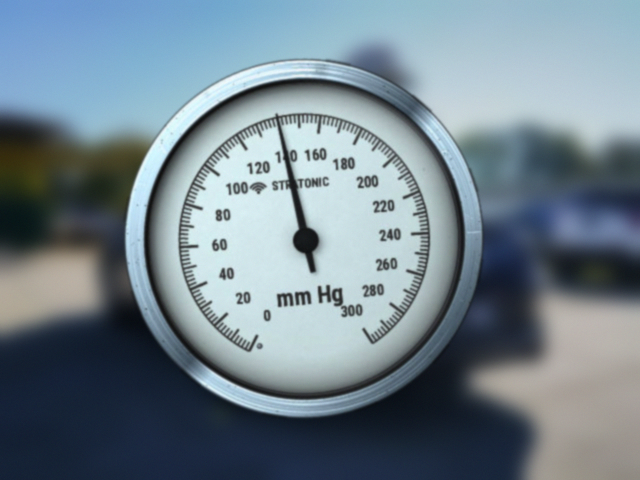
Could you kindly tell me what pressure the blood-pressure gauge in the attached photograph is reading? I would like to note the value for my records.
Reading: 140 mmHg
